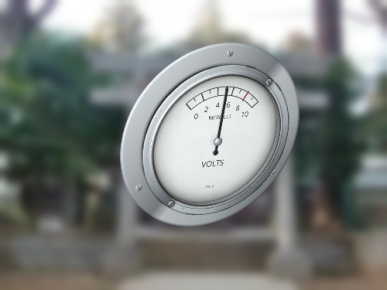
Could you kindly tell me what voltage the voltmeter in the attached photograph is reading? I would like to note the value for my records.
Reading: 5 V
